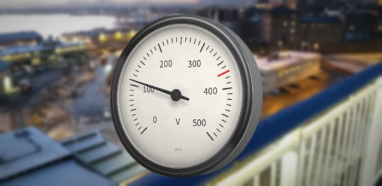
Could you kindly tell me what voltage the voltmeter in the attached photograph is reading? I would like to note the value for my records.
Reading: 110 V
